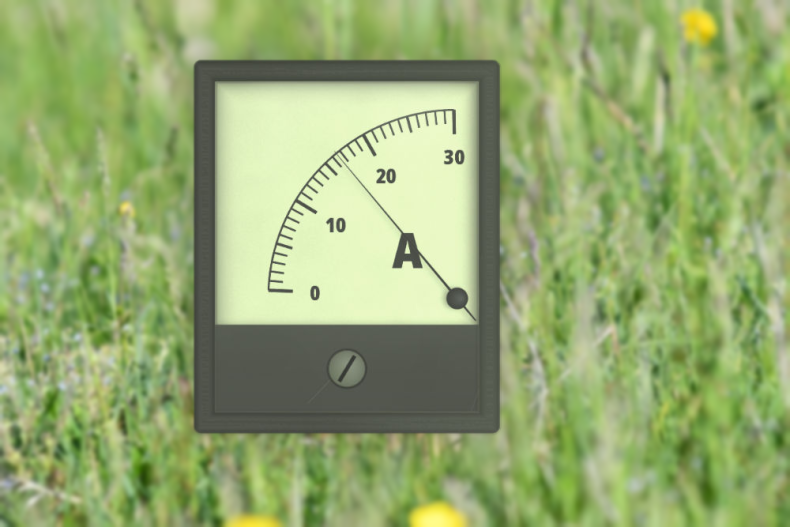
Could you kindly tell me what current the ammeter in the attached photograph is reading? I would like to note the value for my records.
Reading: 16.5 A
